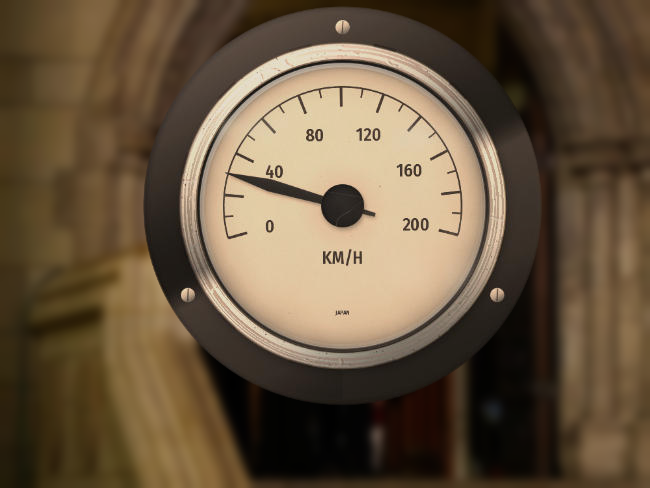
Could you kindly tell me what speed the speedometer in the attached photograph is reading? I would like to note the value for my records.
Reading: 30 km/h
